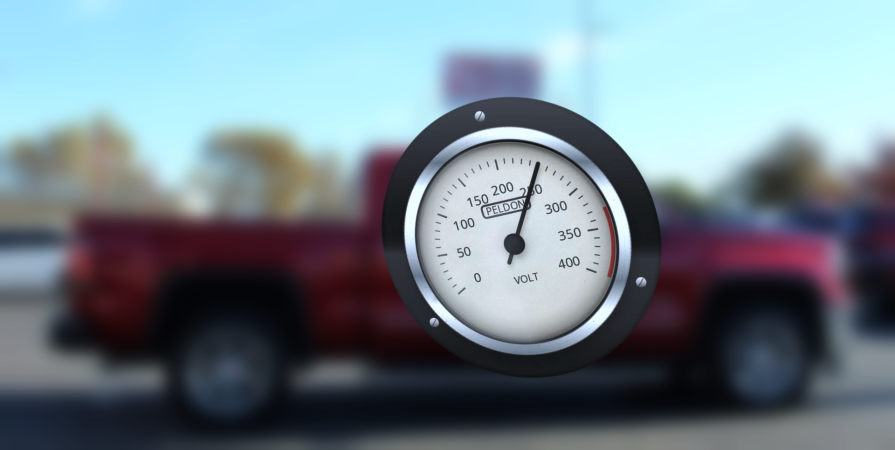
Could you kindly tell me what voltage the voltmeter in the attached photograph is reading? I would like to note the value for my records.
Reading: 250 V
